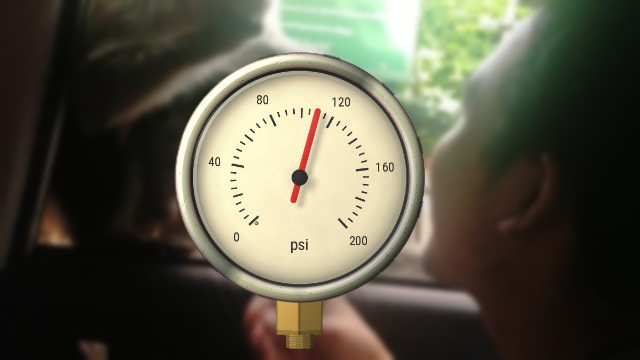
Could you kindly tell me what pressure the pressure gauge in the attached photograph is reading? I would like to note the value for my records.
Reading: 110 psi
